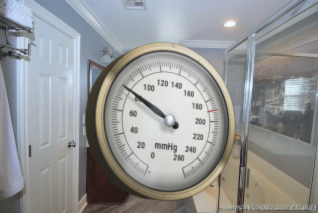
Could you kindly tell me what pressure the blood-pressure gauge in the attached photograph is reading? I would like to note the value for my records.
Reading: 80 mmHg
